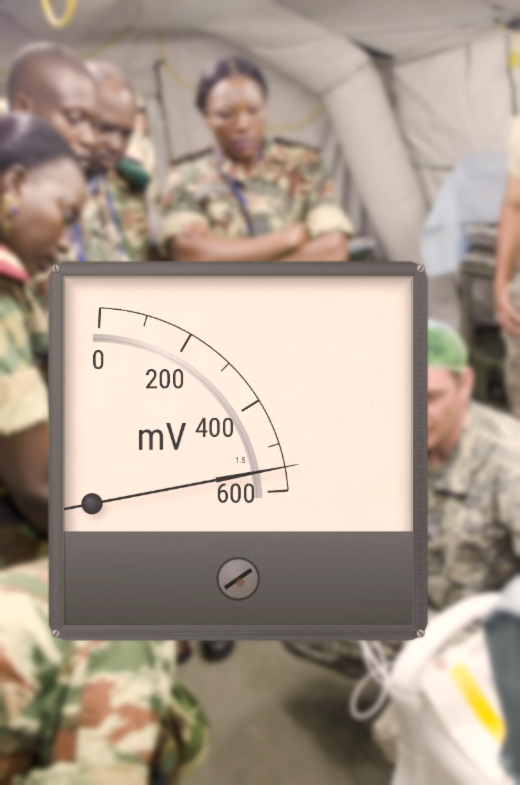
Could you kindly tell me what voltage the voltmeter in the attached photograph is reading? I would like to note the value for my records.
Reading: 550 mV
